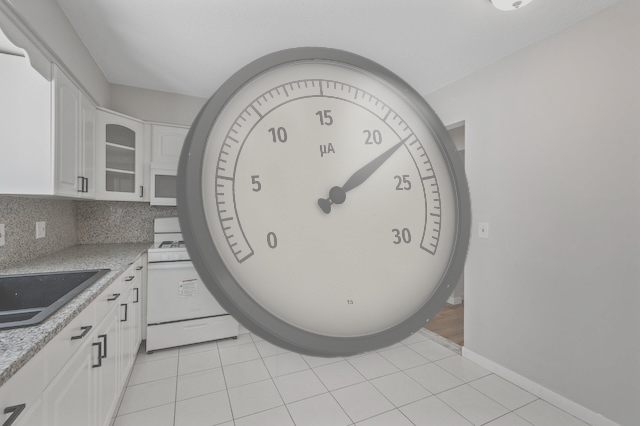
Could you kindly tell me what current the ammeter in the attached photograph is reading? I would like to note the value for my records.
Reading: 22 µA
